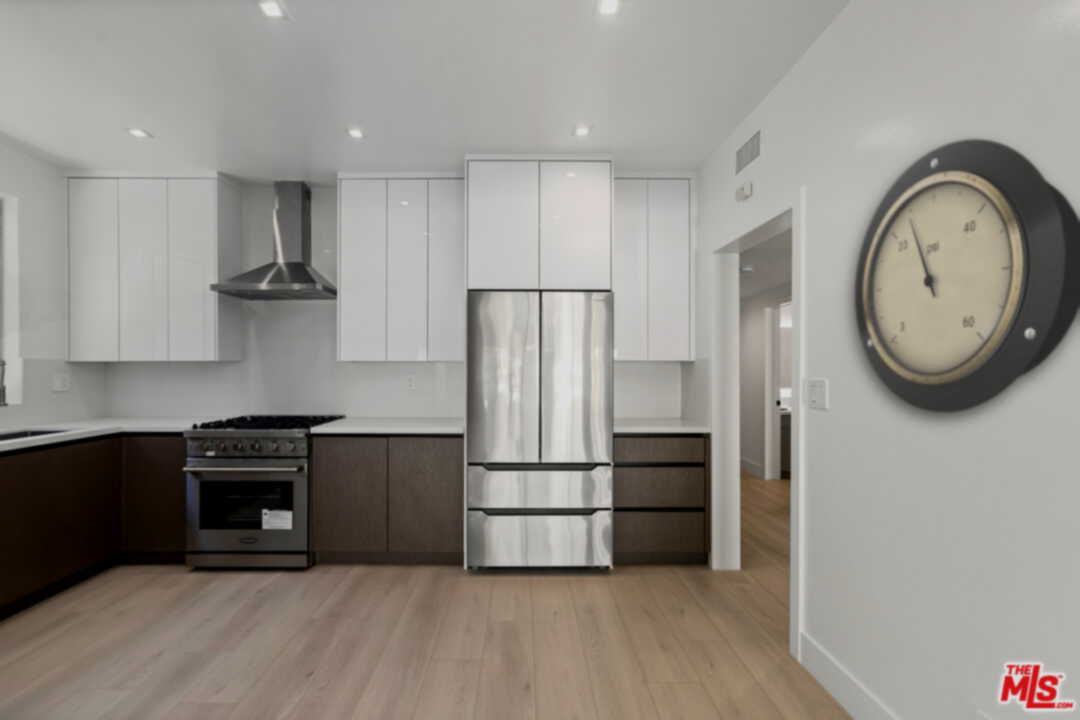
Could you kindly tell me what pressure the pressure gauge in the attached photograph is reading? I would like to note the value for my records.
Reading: 25 psi
